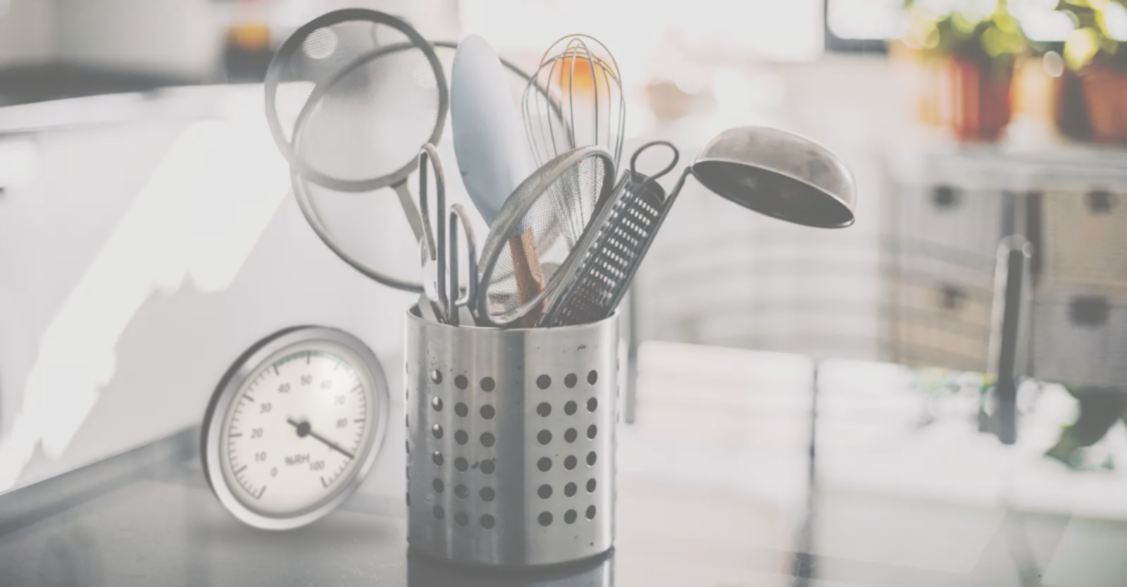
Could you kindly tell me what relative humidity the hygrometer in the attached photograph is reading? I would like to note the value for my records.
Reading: 90 %
